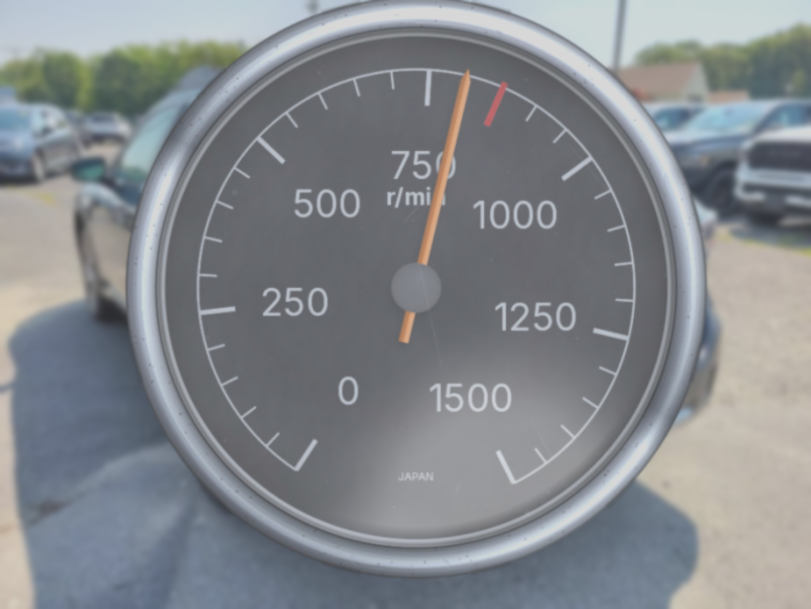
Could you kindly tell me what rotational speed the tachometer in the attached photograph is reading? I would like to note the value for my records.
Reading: 800 rpm
